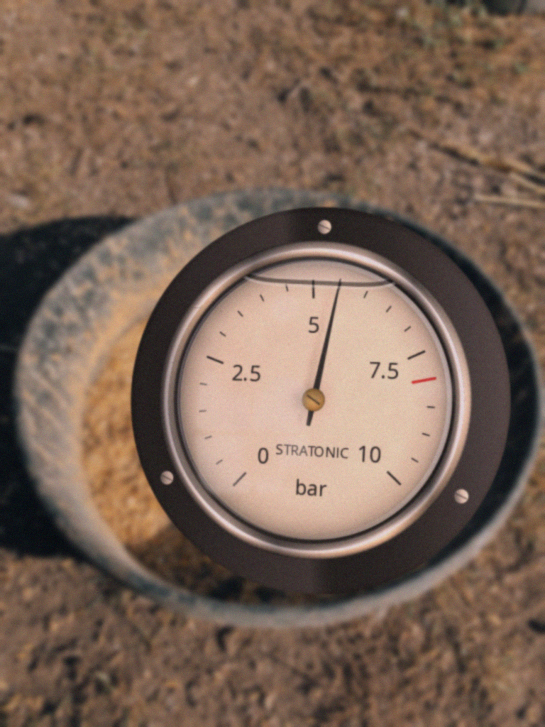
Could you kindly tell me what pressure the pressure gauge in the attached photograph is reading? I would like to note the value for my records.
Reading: 5.5 bar
